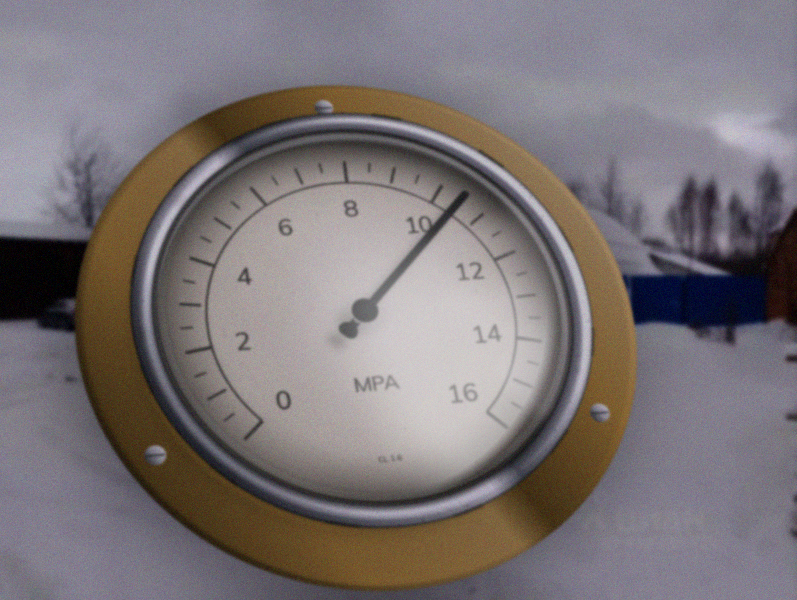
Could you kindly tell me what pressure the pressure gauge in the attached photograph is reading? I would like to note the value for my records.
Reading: 10.5 MPa
